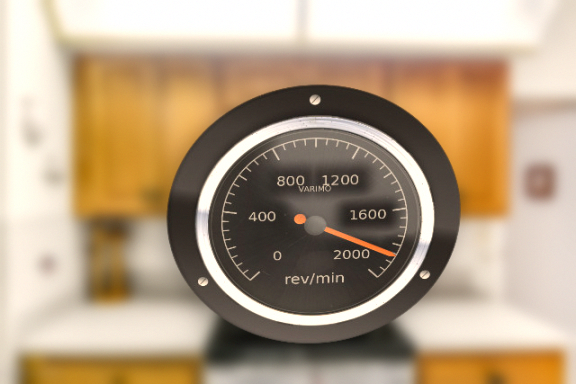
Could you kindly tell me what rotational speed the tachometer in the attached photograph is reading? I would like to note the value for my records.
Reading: 1850 rpm
